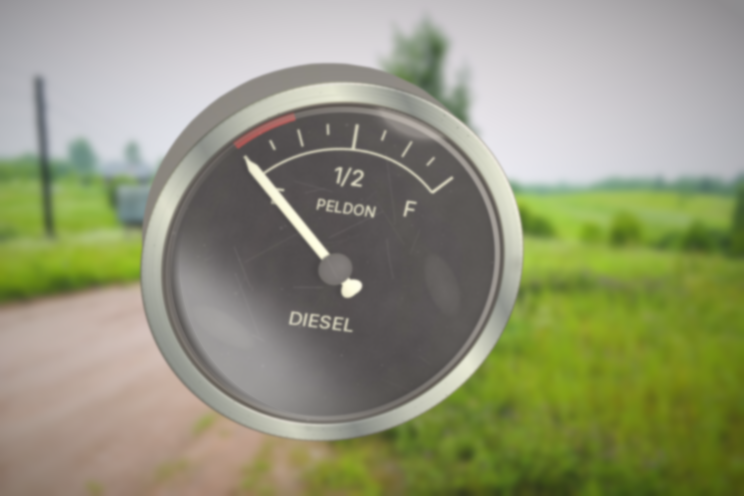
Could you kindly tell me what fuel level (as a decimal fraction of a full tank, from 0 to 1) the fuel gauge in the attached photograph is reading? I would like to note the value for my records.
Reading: 0
